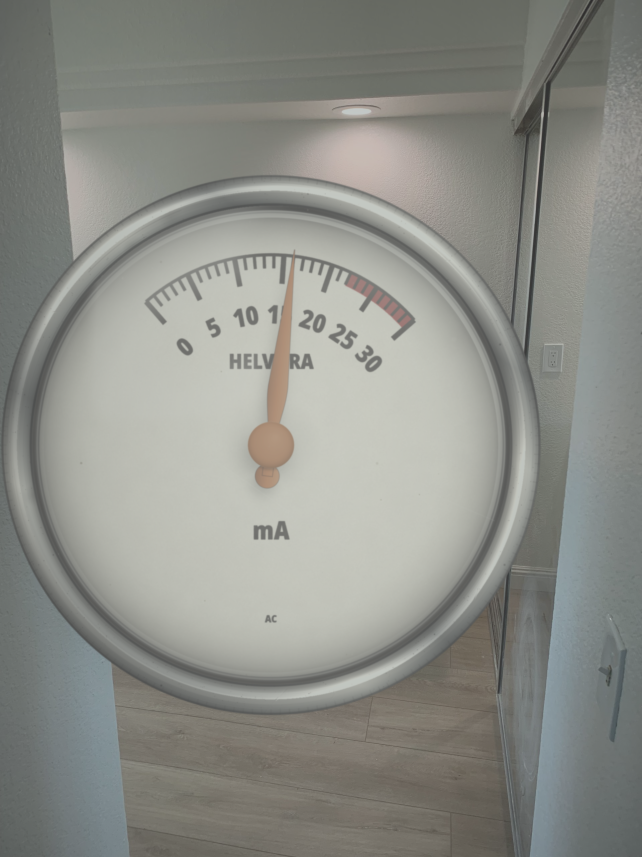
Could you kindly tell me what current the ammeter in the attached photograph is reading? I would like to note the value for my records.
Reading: 16 mA
